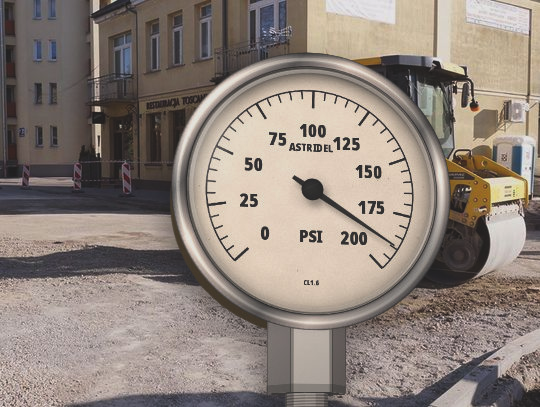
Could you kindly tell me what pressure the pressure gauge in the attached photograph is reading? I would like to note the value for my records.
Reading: 190 psi
